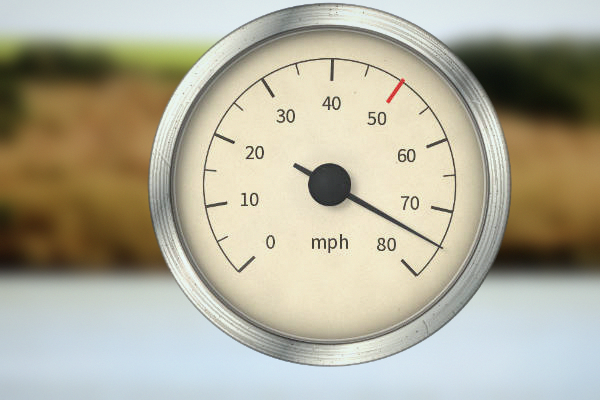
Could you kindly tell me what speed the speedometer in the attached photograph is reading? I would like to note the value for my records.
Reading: 75 mph
